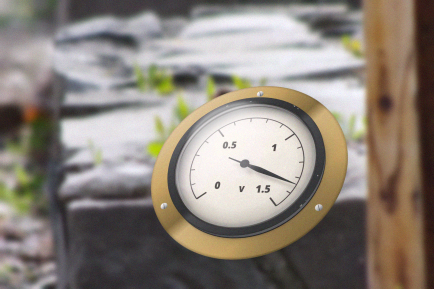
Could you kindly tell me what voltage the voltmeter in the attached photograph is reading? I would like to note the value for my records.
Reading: 1.35 V
